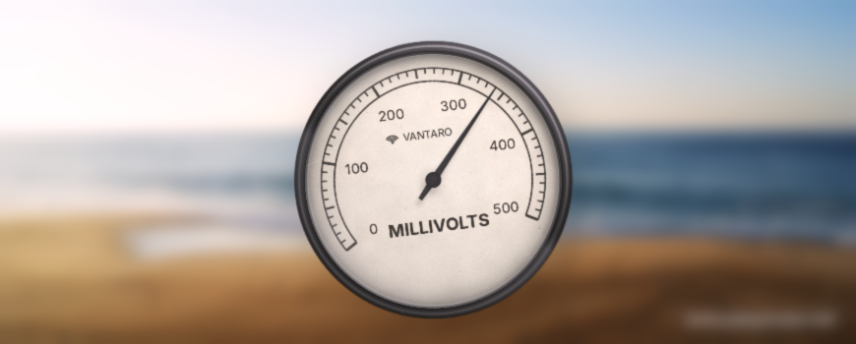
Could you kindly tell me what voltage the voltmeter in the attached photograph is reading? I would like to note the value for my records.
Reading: 340 mV
